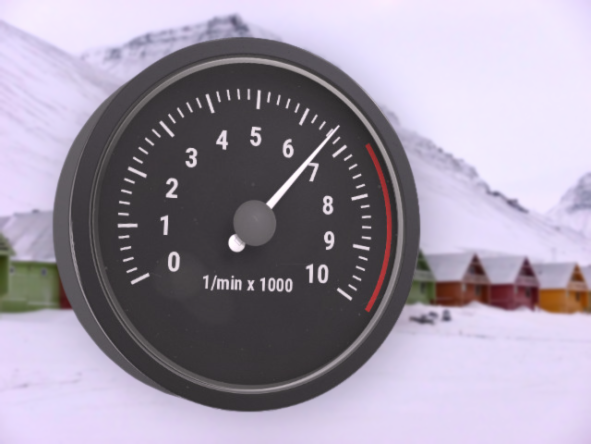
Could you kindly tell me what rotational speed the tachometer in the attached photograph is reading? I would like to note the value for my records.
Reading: 6600 rpm
